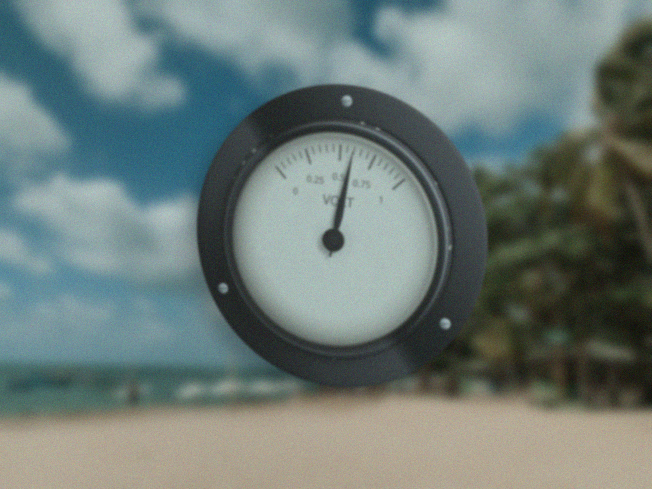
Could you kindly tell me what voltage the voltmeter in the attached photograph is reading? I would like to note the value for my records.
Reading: 0.6 V
